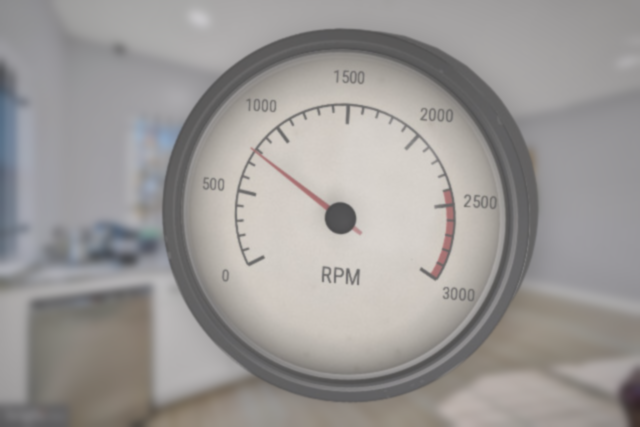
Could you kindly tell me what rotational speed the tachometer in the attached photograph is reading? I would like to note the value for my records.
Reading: 800 rpm
